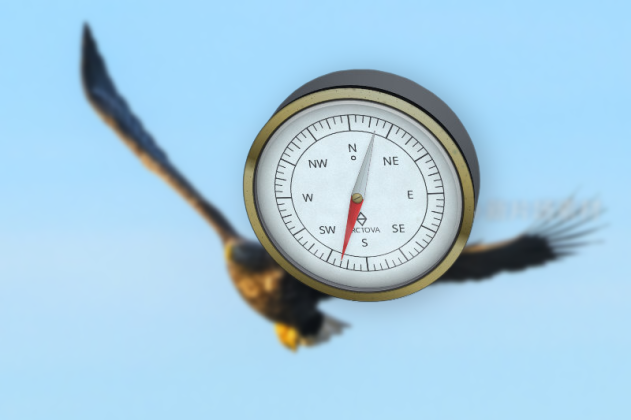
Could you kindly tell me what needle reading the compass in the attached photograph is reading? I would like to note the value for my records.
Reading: 200 °
